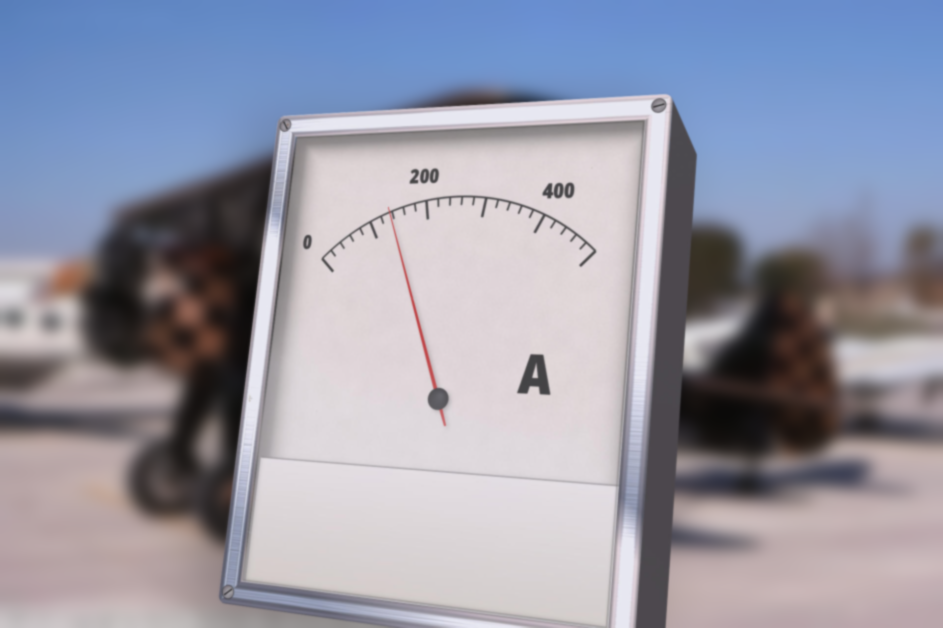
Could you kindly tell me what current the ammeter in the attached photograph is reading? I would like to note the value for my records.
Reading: 140 A
